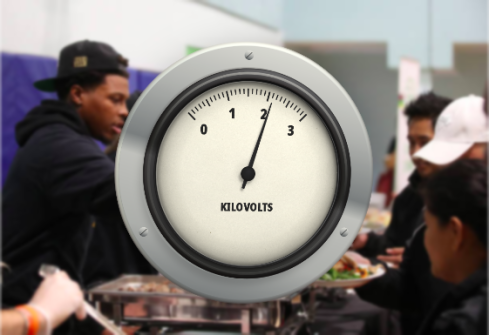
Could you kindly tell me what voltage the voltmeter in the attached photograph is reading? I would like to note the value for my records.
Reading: 2.1 kV
